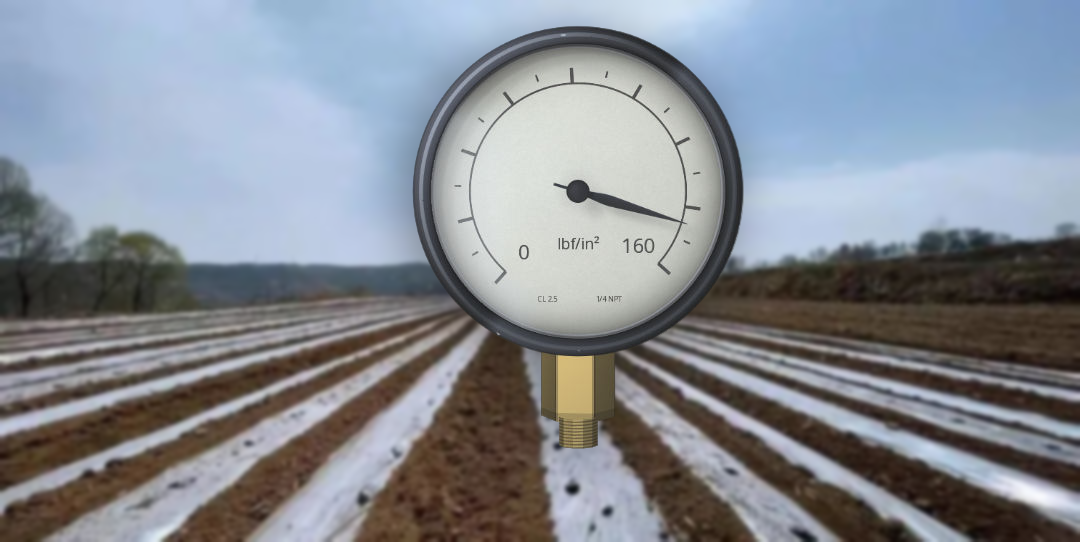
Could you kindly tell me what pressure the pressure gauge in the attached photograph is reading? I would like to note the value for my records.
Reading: 145 psi
